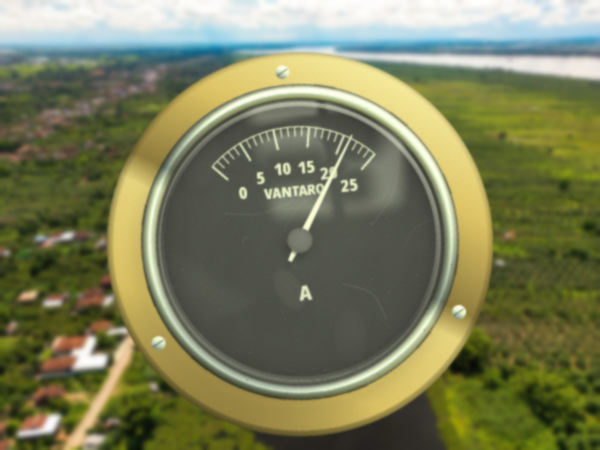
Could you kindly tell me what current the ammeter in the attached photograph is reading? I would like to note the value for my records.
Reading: 21 A
